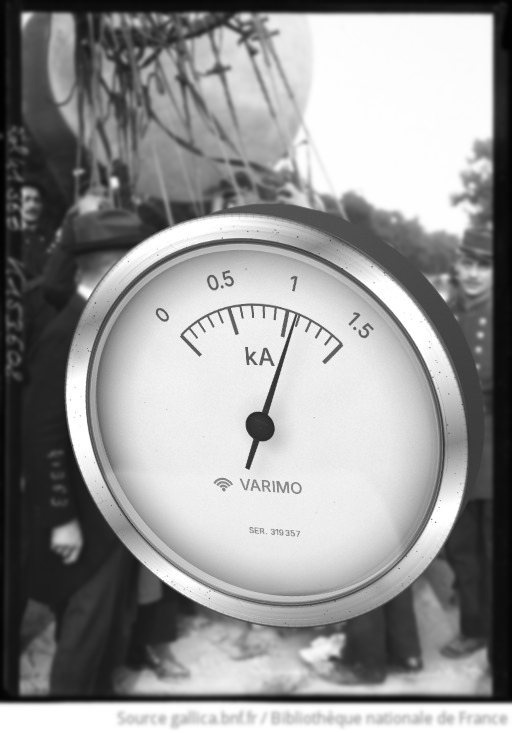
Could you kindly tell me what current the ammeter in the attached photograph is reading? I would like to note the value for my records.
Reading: 1.1 kA
